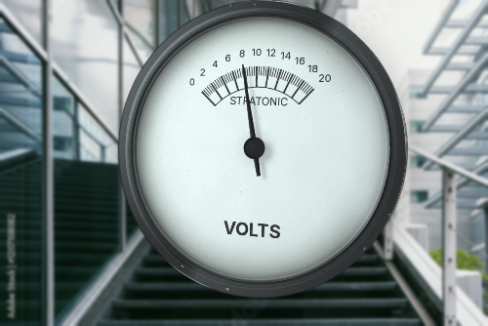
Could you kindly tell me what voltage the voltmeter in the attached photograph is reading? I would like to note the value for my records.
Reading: 8 V
